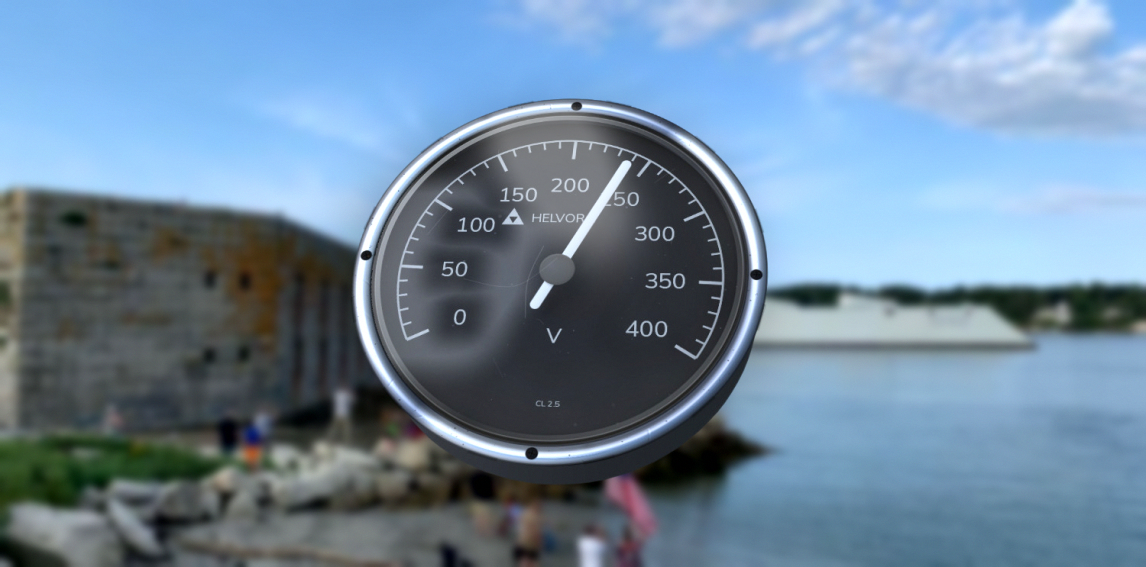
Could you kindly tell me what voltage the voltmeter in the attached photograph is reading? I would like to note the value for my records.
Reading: 240 V
